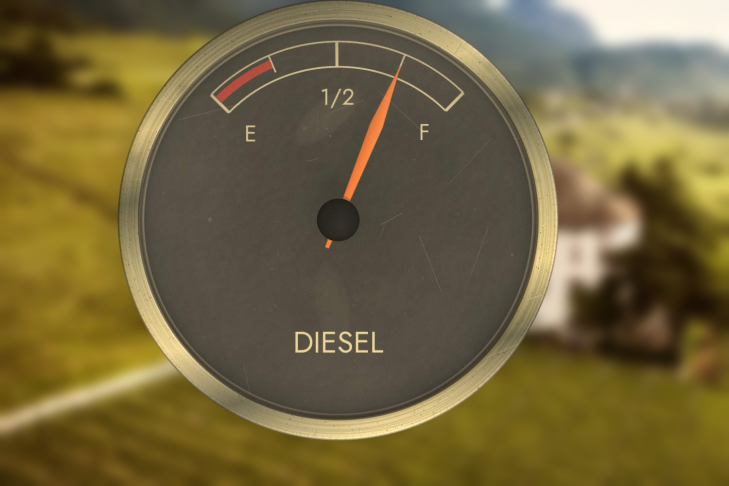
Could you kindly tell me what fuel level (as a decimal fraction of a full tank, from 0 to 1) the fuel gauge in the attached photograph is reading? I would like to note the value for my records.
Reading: 0.75
